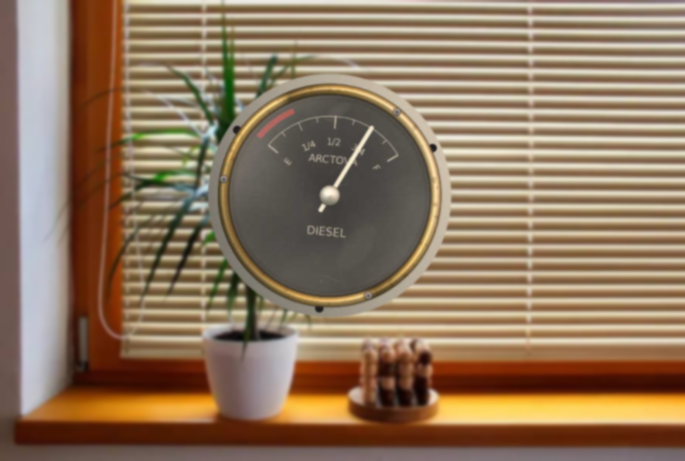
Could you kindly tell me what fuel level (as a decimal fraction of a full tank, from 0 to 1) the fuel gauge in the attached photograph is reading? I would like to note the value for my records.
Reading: 0.75
